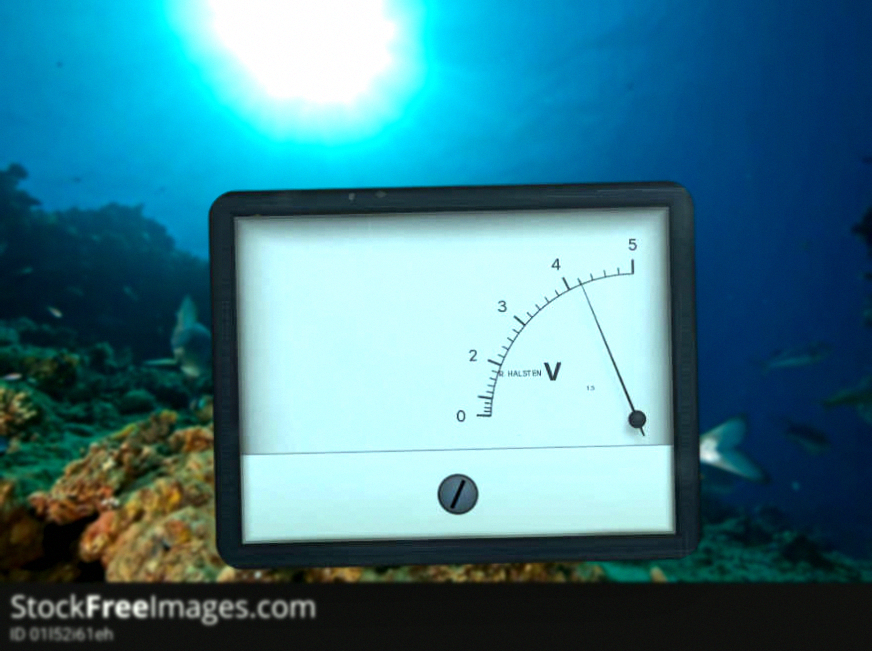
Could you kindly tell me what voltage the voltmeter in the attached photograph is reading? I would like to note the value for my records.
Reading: 4.2 V
